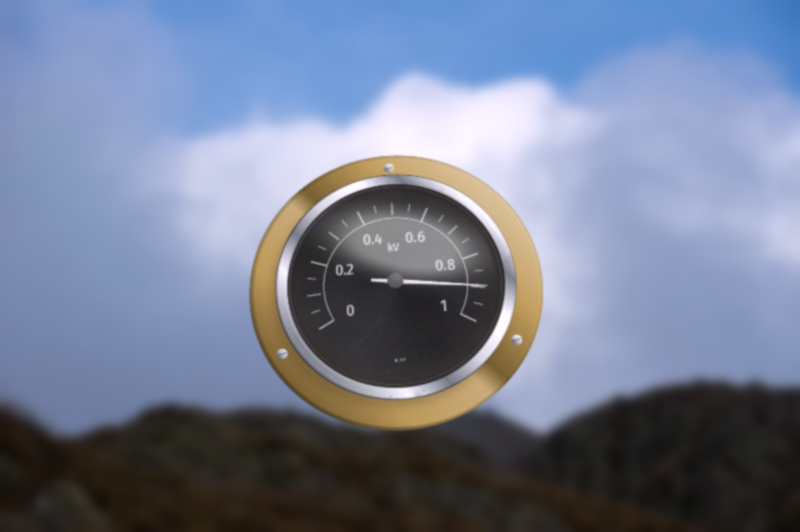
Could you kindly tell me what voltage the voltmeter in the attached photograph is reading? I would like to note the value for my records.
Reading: 0.9 kV
